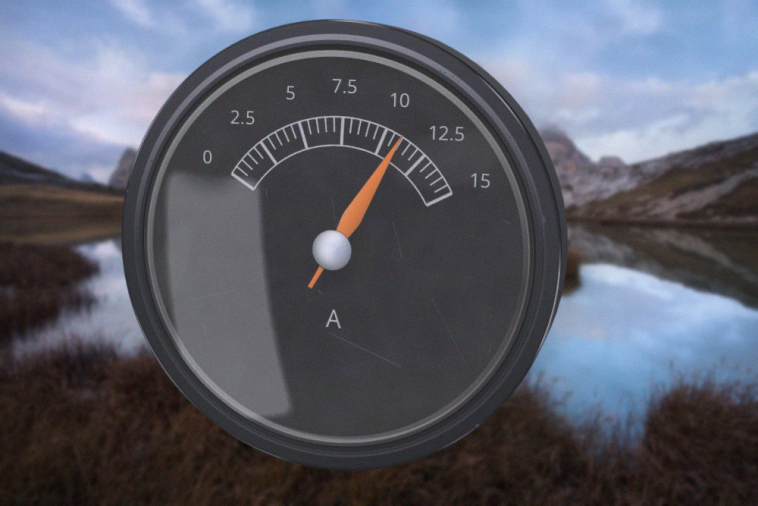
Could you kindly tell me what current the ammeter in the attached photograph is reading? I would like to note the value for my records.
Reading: 11 A
